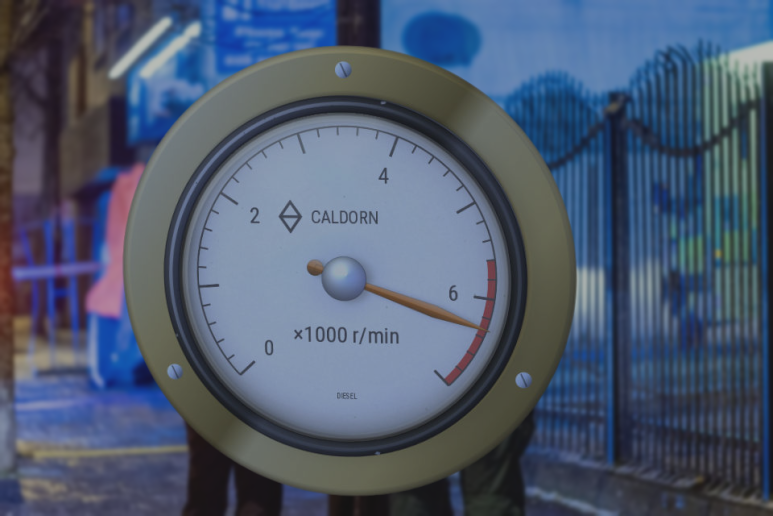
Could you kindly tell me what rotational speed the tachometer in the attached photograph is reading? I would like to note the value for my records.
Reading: 6300 rpm
